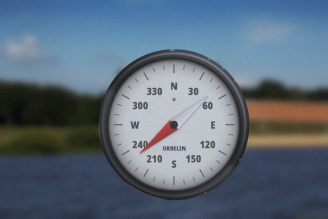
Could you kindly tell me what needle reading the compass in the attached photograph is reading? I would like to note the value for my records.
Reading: 230 °
